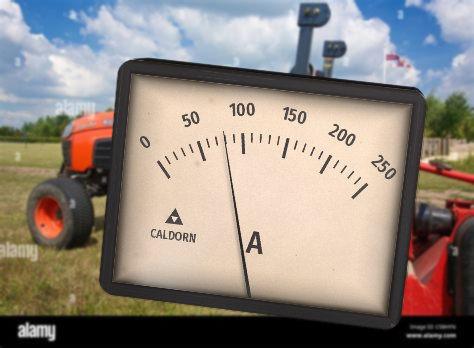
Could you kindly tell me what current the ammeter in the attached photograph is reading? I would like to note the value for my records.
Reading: 80 A
